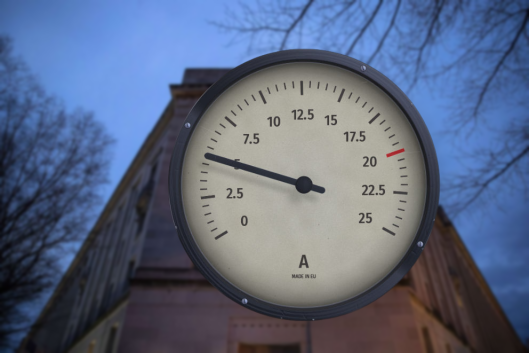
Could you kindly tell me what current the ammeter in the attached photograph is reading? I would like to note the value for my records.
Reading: 5 A
